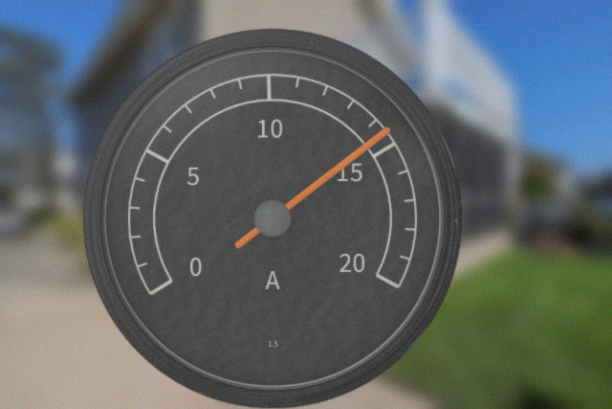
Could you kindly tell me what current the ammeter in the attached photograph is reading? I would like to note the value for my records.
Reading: 14.5 A
